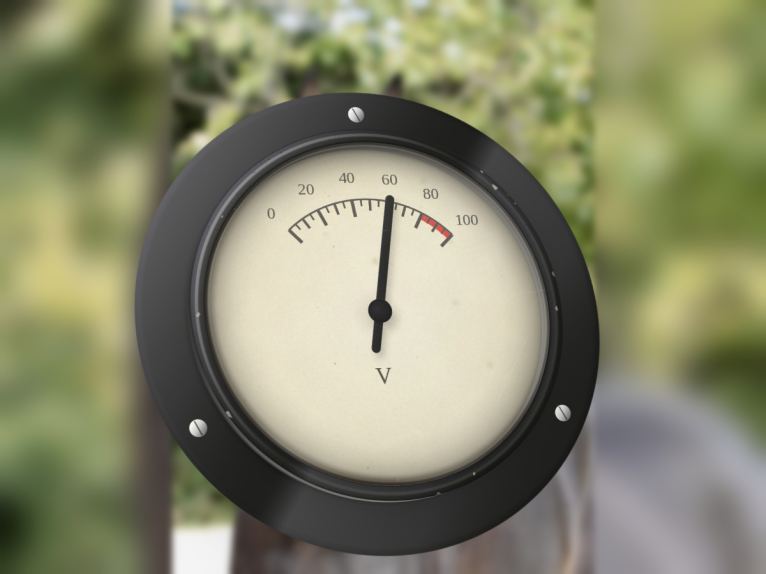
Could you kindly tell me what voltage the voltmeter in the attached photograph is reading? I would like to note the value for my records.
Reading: 60 V
